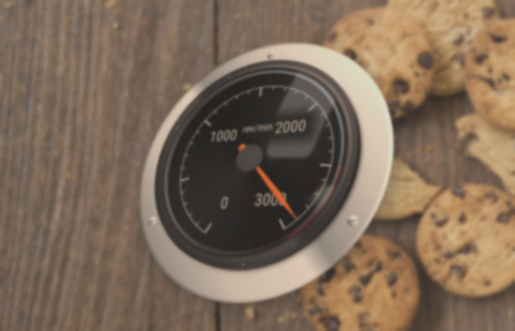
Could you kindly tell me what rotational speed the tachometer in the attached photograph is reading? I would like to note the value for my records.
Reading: 2900 rpm
